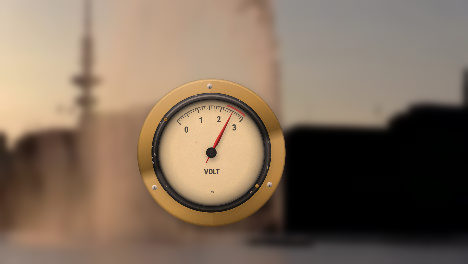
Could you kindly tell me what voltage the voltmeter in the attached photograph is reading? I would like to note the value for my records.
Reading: 2.5 V
